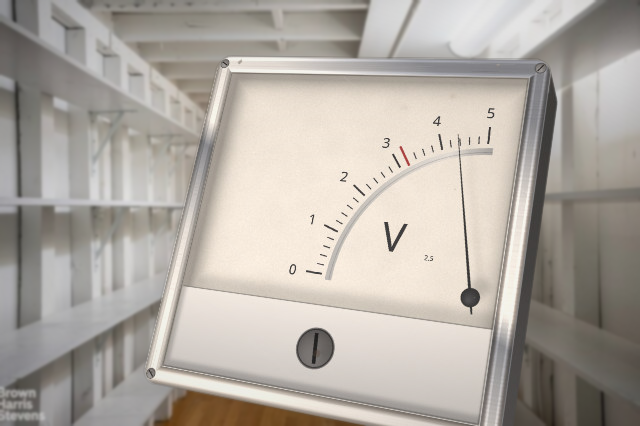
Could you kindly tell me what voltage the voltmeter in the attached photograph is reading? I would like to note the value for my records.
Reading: 4.4 V
